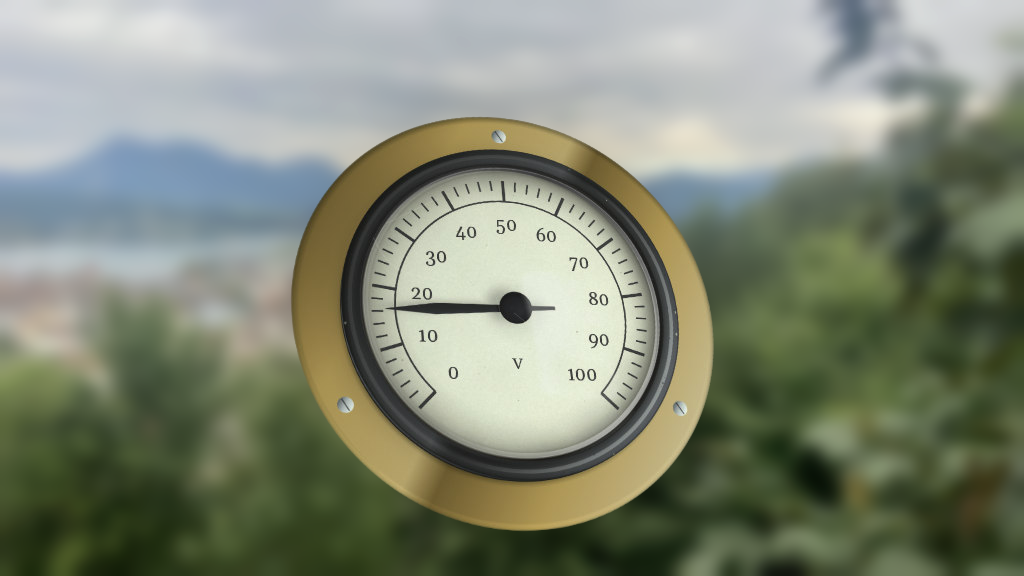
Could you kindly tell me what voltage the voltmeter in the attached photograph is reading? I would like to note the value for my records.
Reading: 16 V
